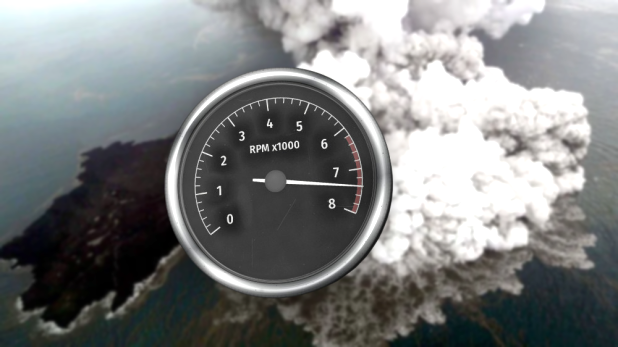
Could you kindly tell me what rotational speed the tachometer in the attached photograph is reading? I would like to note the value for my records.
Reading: 7400 rpm
